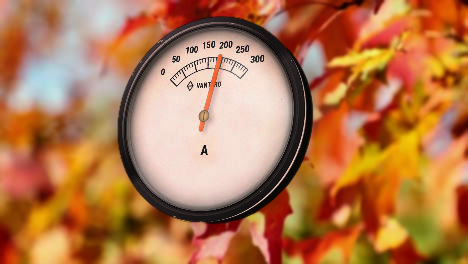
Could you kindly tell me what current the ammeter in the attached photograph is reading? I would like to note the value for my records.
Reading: 200 A
